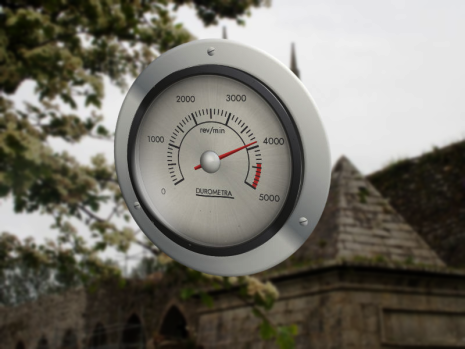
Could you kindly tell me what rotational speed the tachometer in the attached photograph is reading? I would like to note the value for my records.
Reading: 3900 rpm
